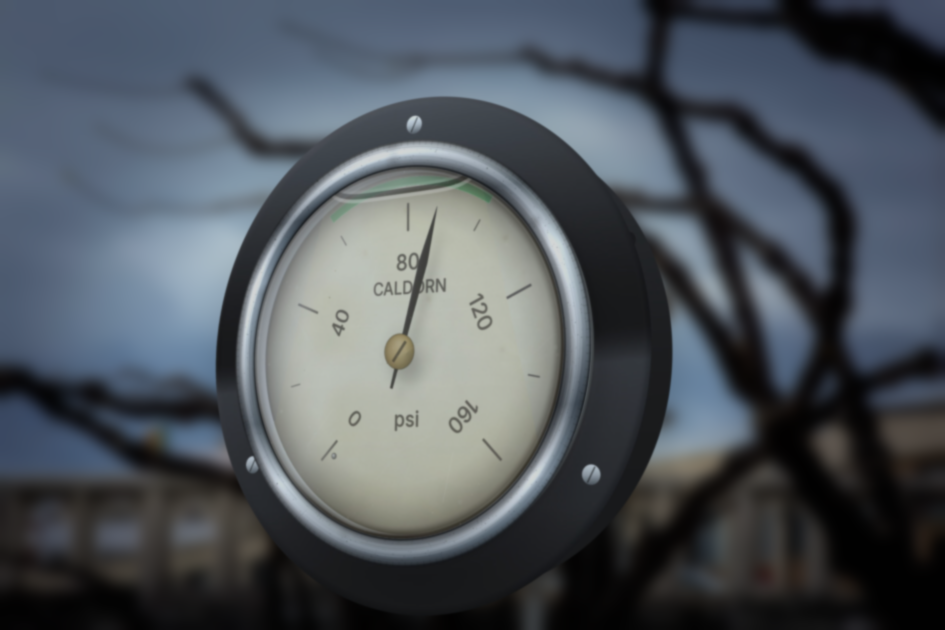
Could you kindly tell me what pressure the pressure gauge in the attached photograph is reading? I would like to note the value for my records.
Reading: 90 psi
